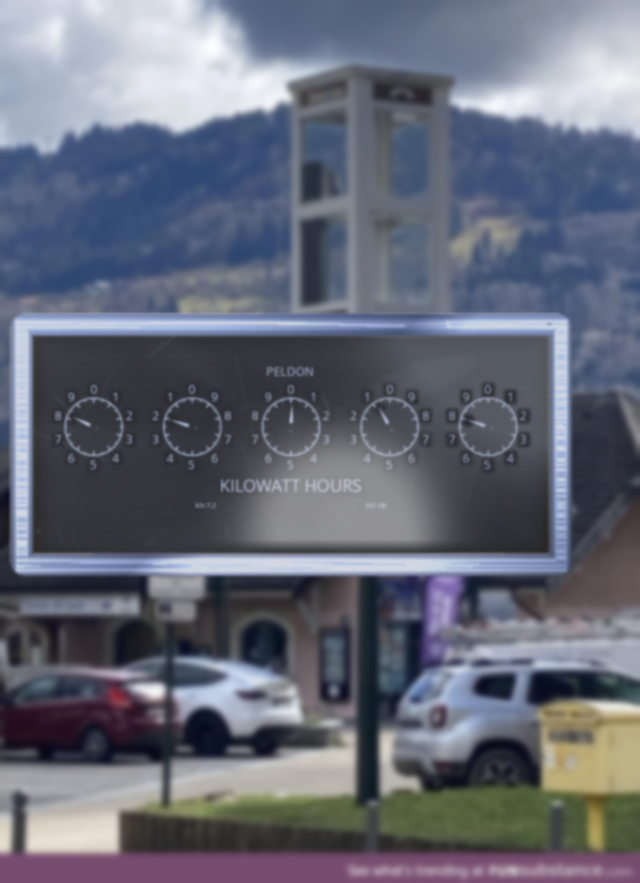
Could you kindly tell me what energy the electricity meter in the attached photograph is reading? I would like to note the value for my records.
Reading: 82008 kWh
